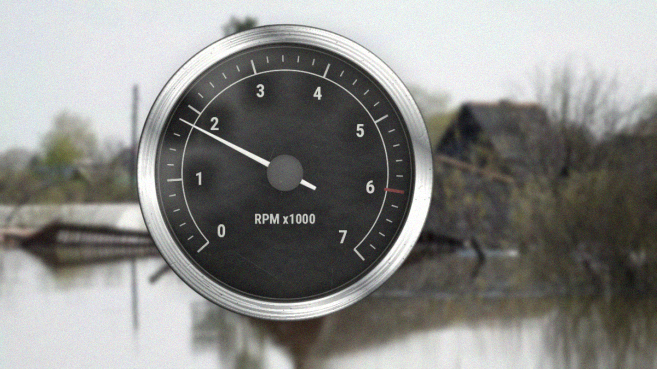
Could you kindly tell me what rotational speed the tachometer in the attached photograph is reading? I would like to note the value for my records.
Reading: 1800 rpm
